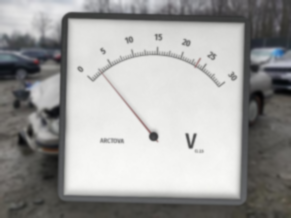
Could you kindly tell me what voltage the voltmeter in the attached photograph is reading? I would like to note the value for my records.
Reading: 2.5 V
